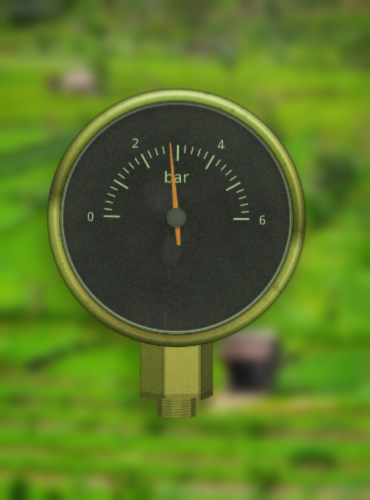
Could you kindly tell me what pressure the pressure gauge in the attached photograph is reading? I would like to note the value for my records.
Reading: 2.8 bar
